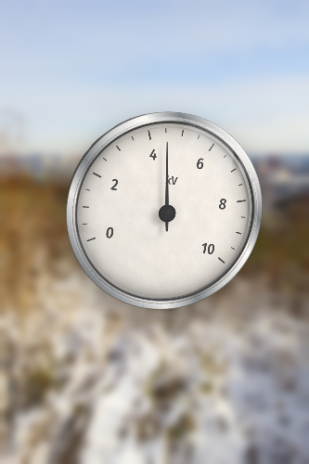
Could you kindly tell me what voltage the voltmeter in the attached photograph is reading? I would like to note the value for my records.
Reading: 4.5 kV
